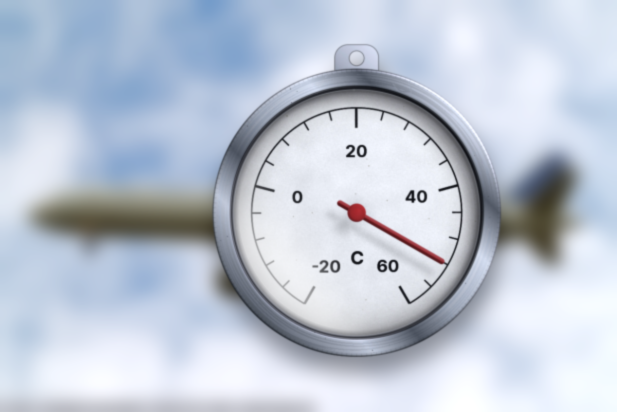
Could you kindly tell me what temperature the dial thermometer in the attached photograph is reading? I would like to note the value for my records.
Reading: 52 °C
